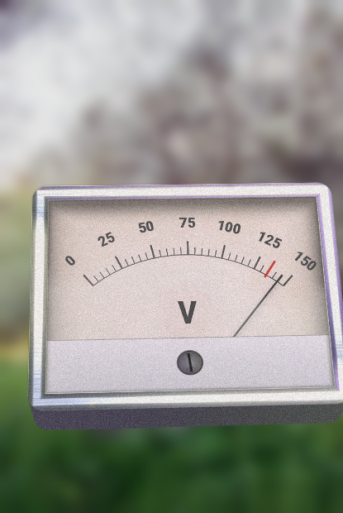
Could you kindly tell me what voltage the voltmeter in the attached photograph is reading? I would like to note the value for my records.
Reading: 145 V
